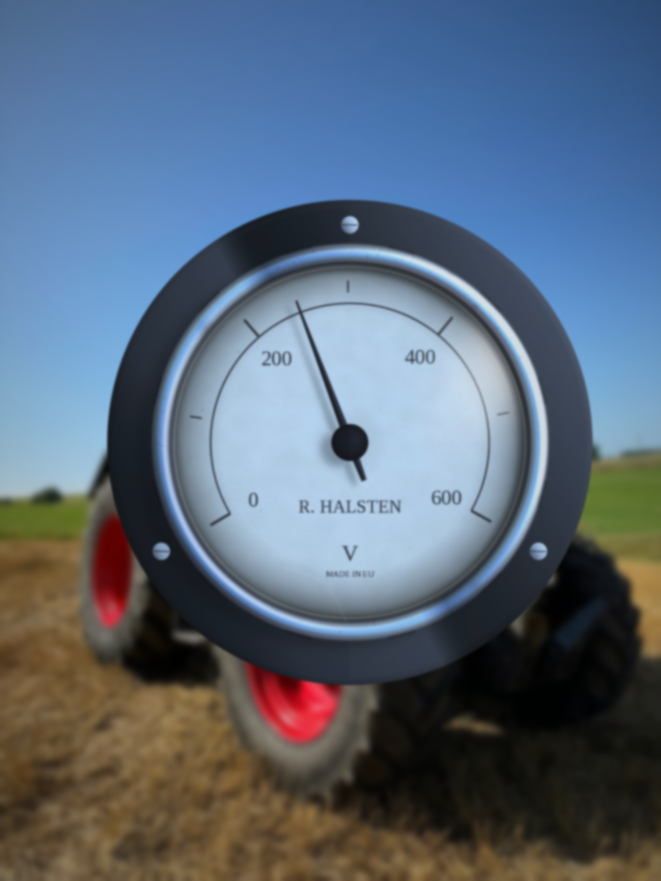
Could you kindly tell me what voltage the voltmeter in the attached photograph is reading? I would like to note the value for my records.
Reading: 250 V
